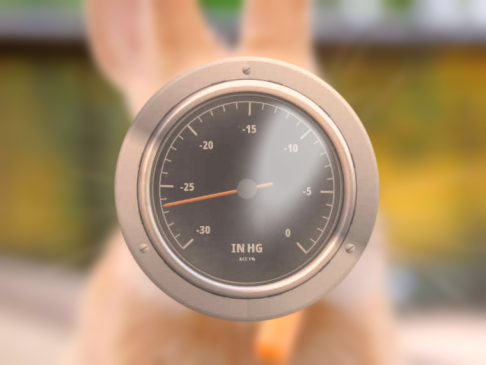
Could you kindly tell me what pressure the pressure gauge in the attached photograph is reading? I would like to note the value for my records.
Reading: -26.5 inHg
